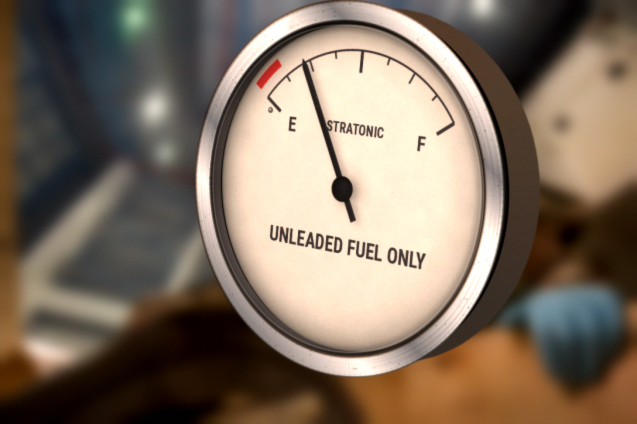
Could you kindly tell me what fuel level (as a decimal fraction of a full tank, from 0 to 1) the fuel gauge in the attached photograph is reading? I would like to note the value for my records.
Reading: 0.25
